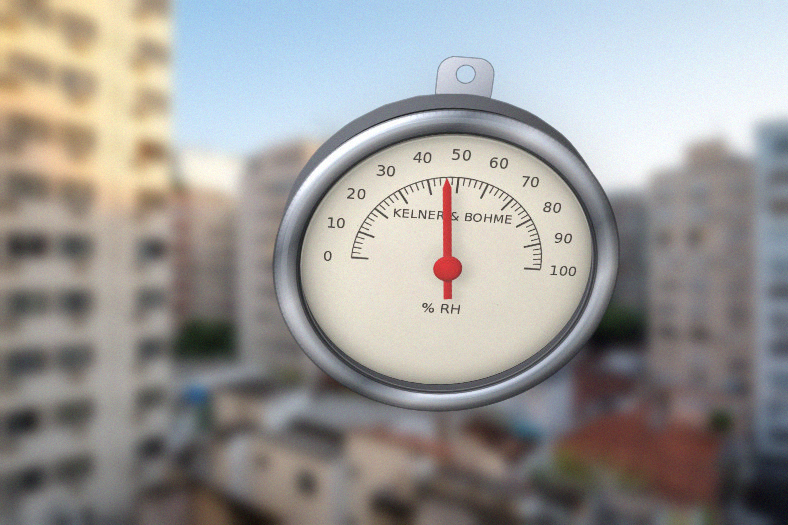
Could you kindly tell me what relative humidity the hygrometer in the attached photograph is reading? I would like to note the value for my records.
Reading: 46 %
